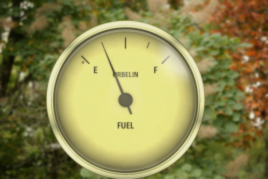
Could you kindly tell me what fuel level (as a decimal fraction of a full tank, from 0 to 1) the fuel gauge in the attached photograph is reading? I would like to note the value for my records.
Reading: 0.25
